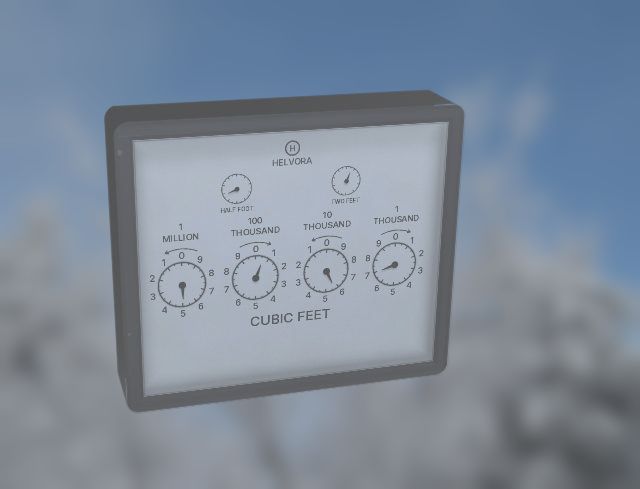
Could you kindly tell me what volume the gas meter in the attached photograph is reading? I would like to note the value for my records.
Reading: 505700 ft³
